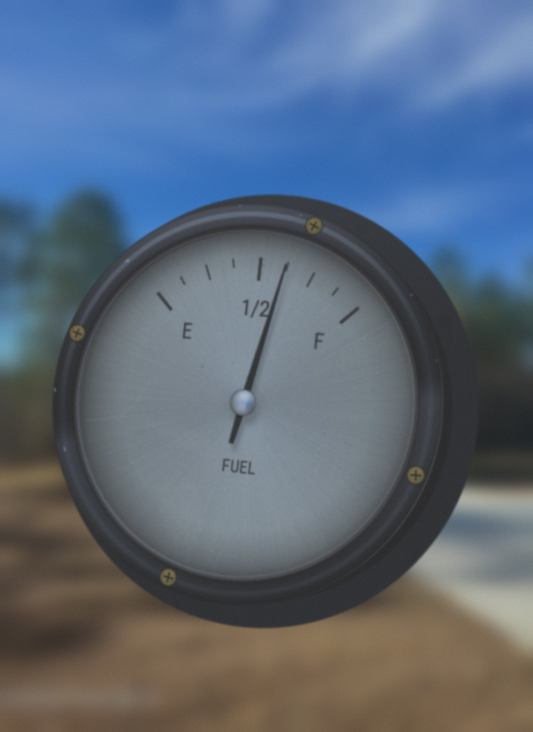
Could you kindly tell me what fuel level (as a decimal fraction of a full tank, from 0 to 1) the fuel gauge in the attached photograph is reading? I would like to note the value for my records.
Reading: 0.625
